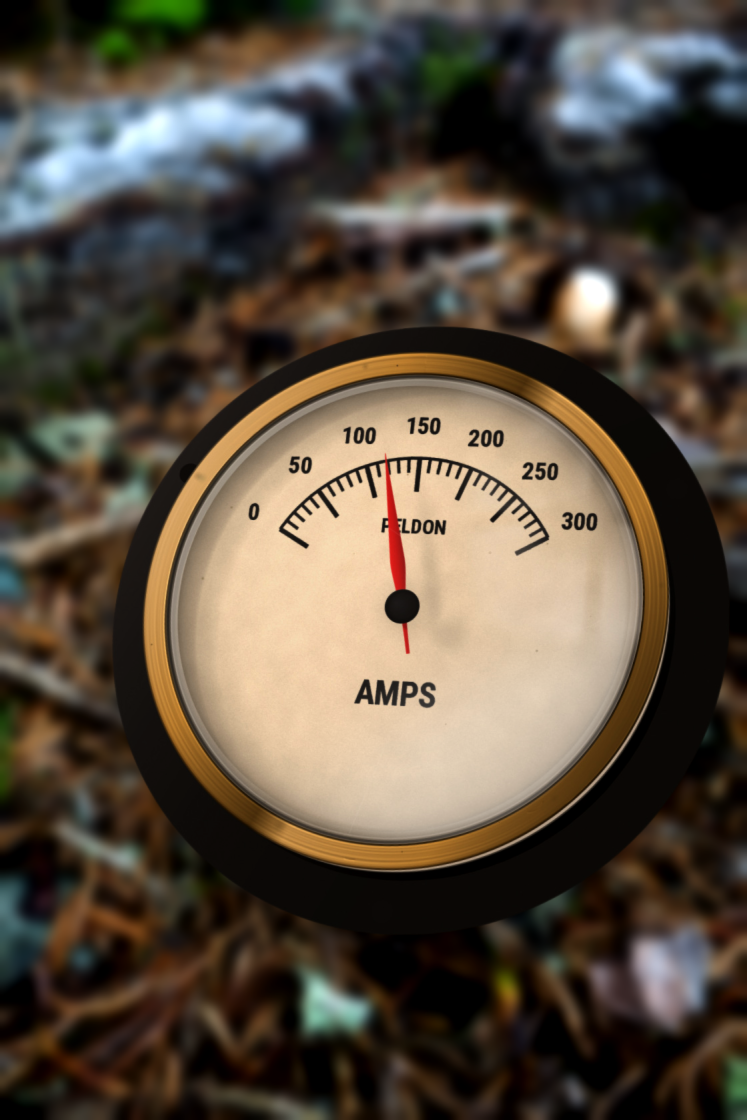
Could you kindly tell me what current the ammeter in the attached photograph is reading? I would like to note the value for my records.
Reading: 120 A
